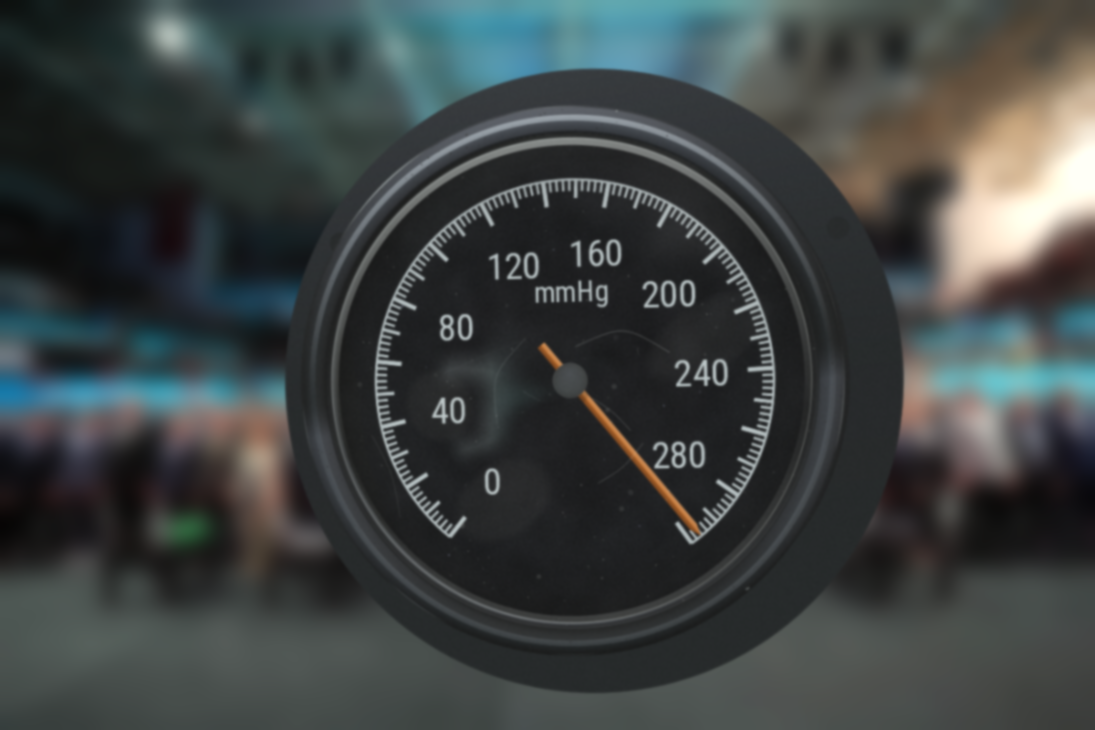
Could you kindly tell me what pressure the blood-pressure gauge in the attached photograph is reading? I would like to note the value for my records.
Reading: 296 mmHg
